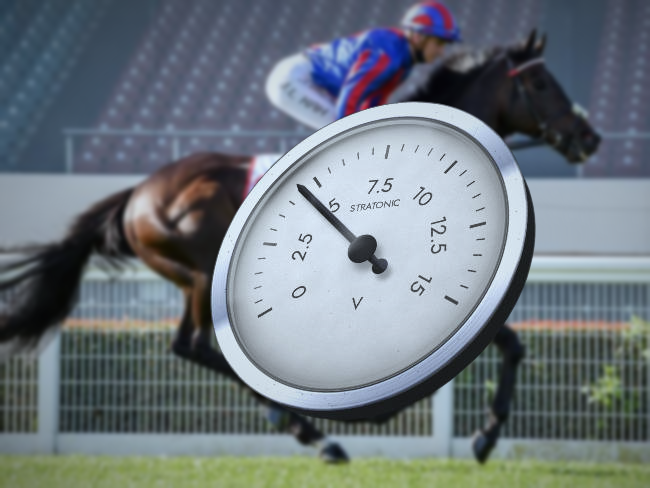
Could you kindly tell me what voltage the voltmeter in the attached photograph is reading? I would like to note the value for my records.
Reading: 4.5 V
